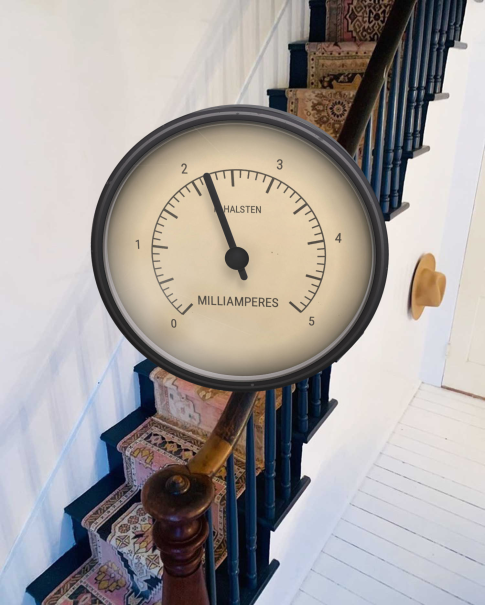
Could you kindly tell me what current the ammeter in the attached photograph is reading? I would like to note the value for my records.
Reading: 2.2 mA
